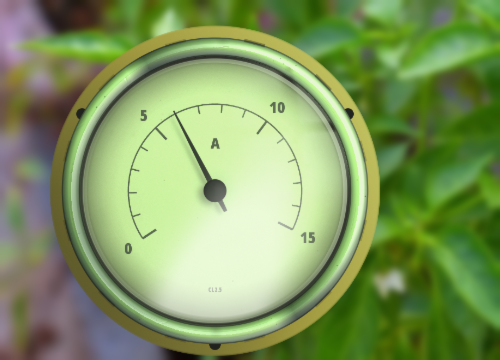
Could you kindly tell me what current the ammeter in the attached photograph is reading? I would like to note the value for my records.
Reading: 6 A
